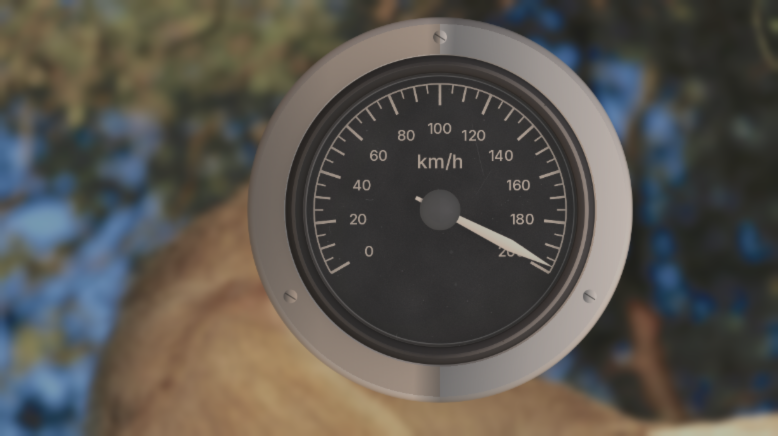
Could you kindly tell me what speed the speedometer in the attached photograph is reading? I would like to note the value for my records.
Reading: 197.5 km/h
